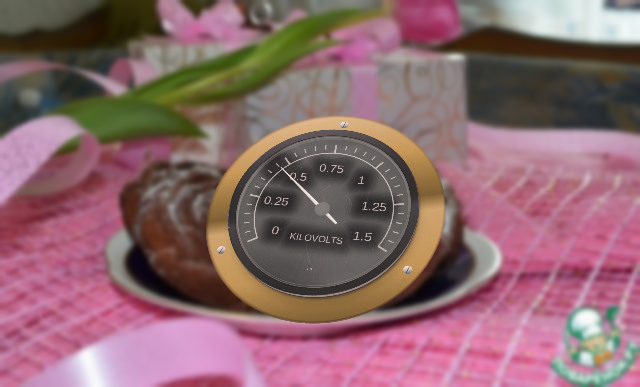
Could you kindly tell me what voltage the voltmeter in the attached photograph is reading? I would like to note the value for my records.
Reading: 0.45 kV
